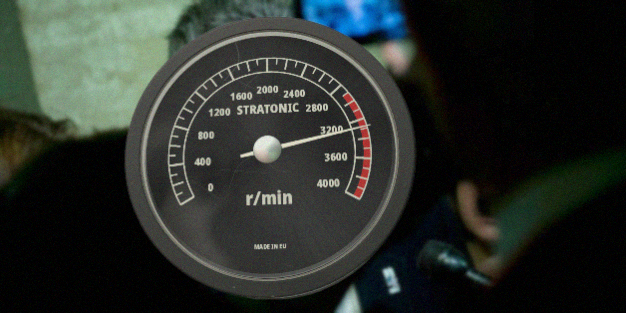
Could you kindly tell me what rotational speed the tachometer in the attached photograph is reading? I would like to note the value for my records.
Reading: 3300 rpm
